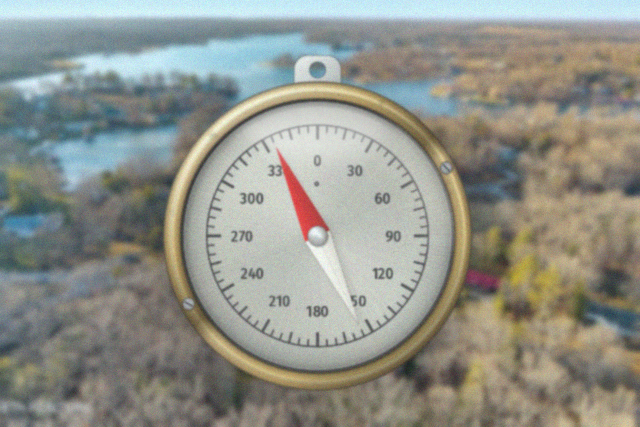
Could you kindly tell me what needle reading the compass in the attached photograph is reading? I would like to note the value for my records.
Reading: 335 °
